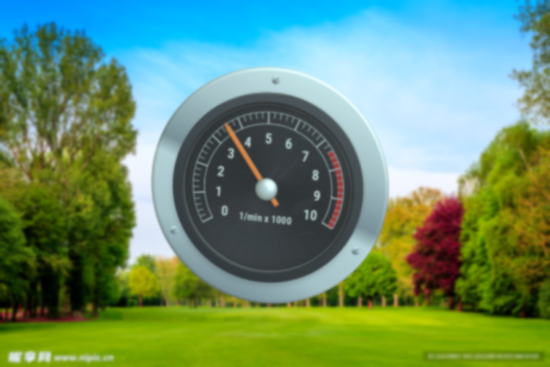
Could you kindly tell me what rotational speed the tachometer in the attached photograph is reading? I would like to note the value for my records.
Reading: 3600 rpm
